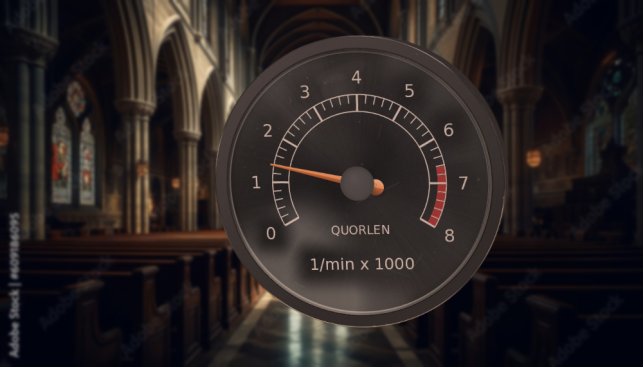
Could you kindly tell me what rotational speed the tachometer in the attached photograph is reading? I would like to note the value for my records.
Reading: 1400 rpm
